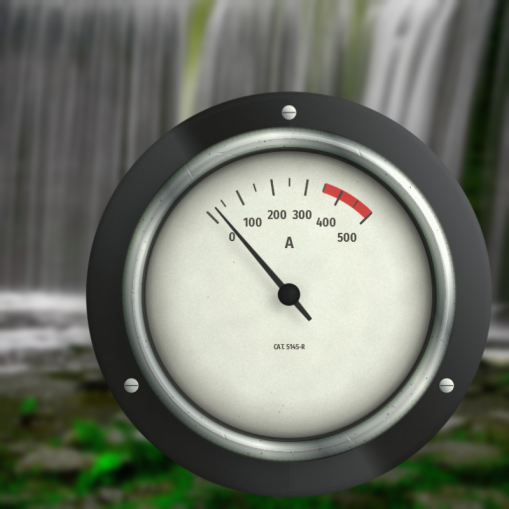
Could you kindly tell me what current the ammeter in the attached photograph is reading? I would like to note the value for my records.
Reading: 25 A
